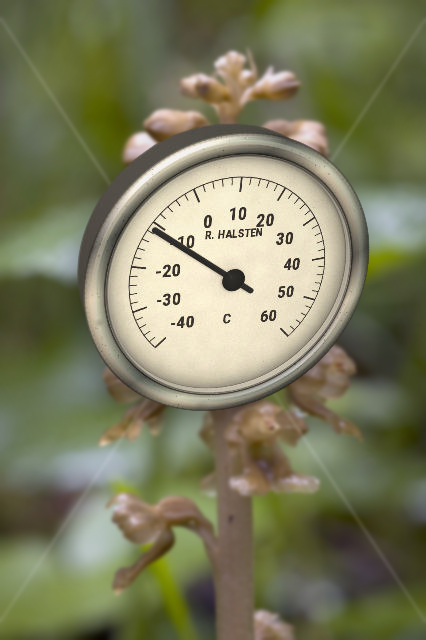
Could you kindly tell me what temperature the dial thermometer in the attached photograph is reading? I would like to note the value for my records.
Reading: -11 °C
